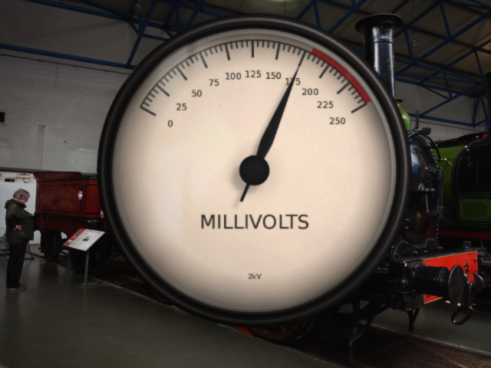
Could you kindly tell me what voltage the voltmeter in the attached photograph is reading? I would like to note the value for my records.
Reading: 175 mV
